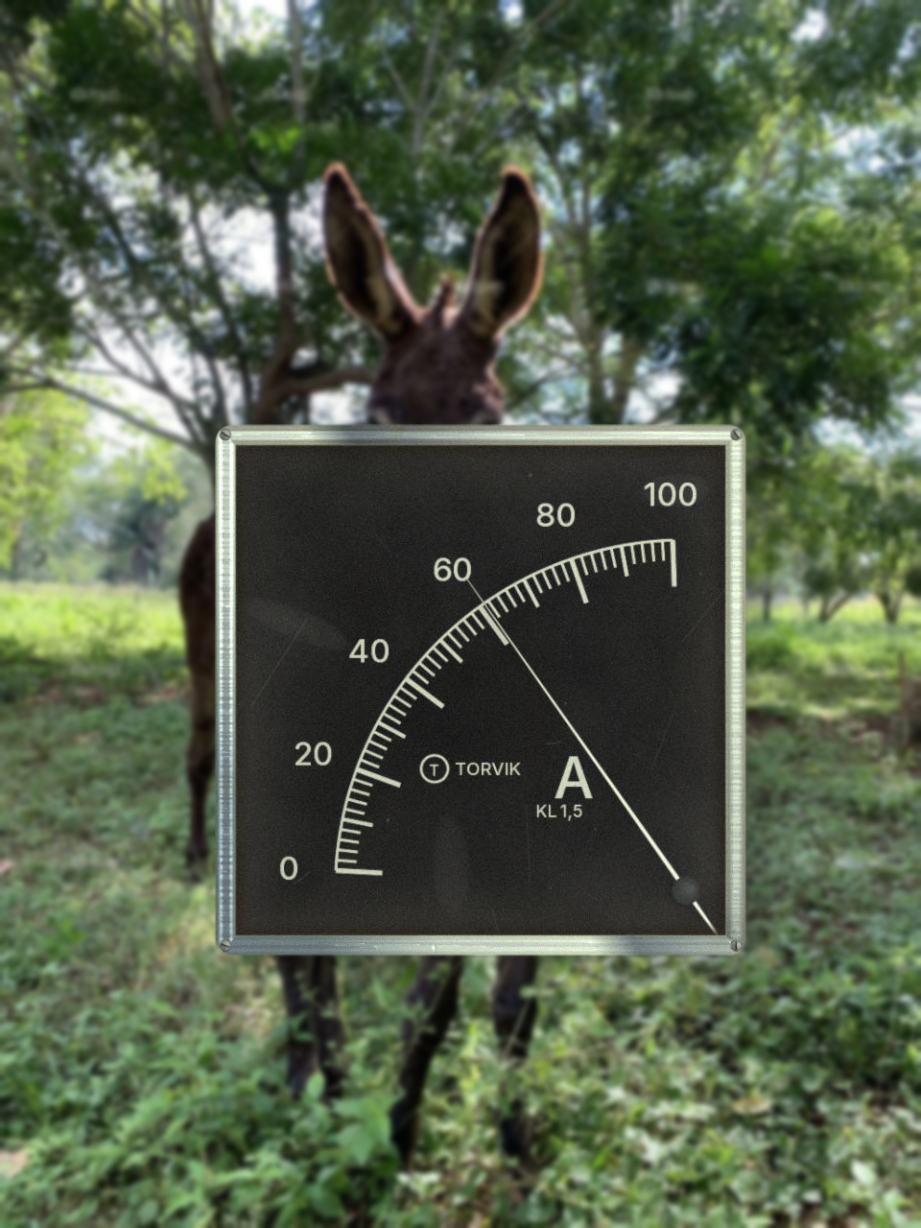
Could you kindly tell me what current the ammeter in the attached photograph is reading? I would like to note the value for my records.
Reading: 61 A
